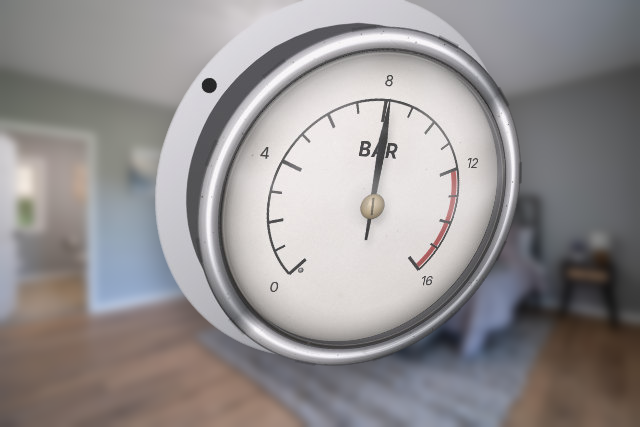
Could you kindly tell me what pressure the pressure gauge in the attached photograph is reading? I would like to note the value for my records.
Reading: 8 bar
